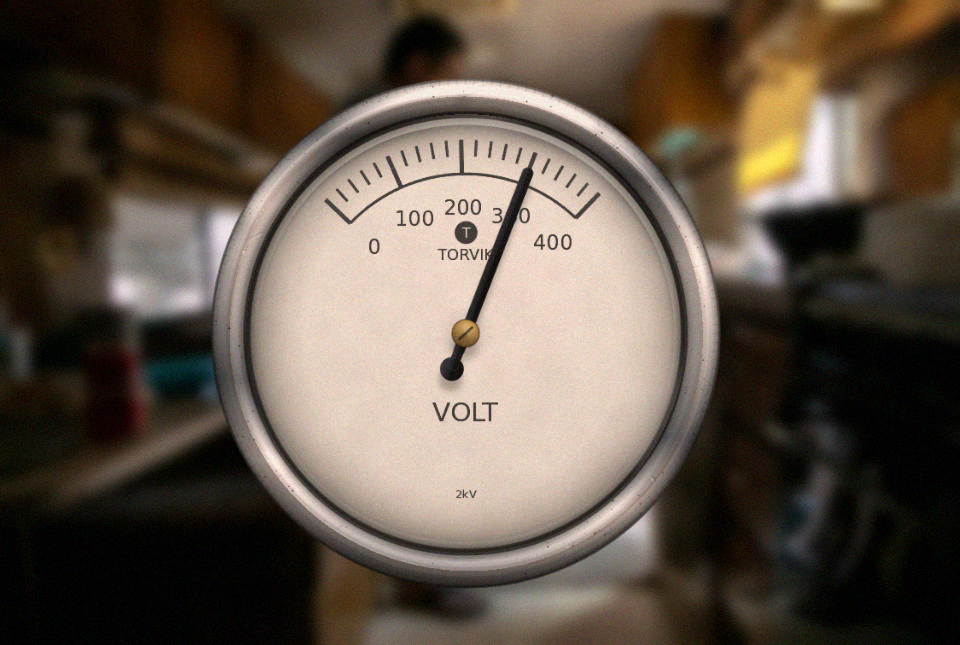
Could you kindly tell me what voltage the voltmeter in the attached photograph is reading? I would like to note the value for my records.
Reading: 300 V
